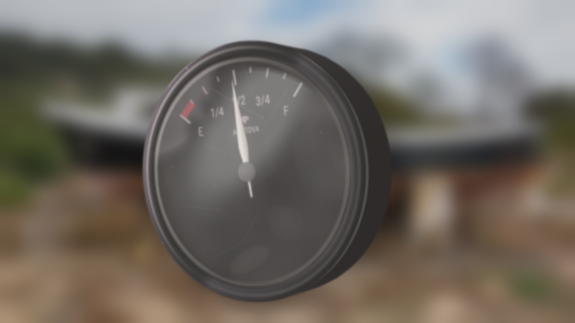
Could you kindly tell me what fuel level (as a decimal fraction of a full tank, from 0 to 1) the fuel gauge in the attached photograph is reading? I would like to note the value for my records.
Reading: 0.5
